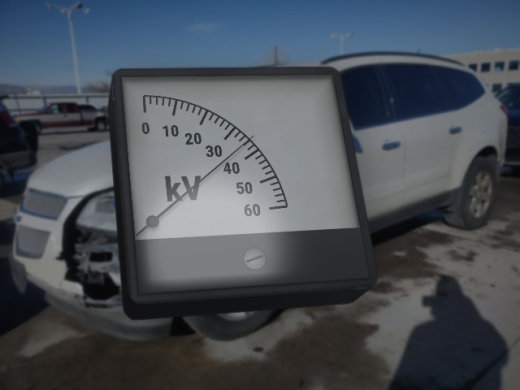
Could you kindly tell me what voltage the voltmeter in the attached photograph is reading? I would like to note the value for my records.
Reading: 36 kV
